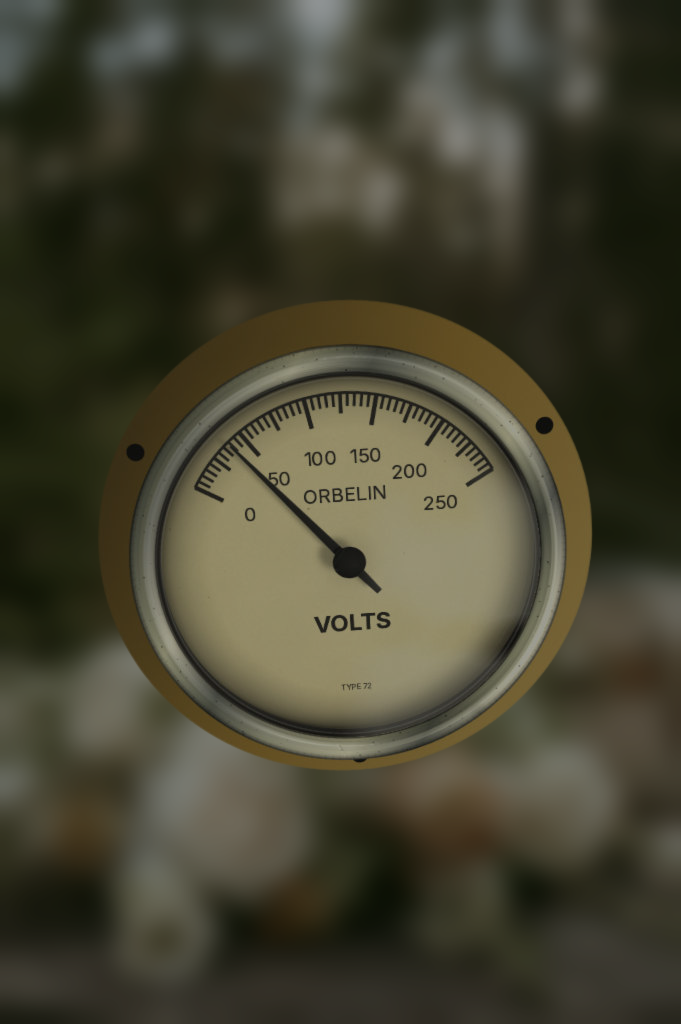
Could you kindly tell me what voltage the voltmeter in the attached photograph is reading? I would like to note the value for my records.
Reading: 40 V
